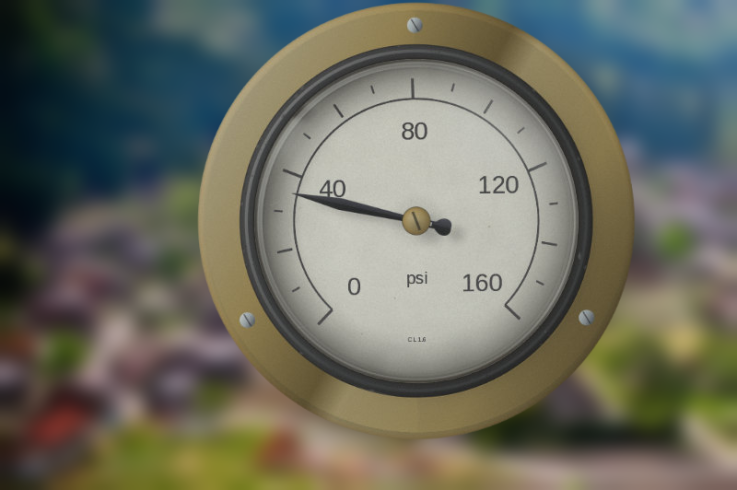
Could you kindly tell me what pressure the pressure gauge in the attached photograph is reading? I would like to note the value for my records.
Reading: 35 psi
